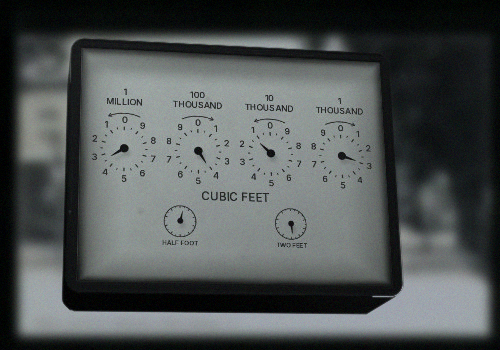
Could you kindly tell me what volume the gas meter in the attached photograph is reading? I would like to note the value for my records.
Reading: 341300 ft³
